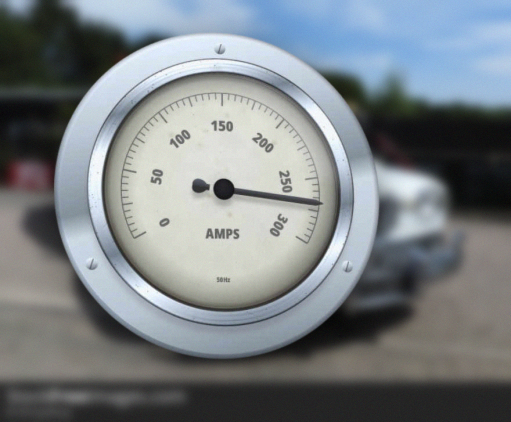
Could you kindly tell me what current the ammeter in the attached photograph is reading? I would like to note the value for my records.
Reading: 270 A
